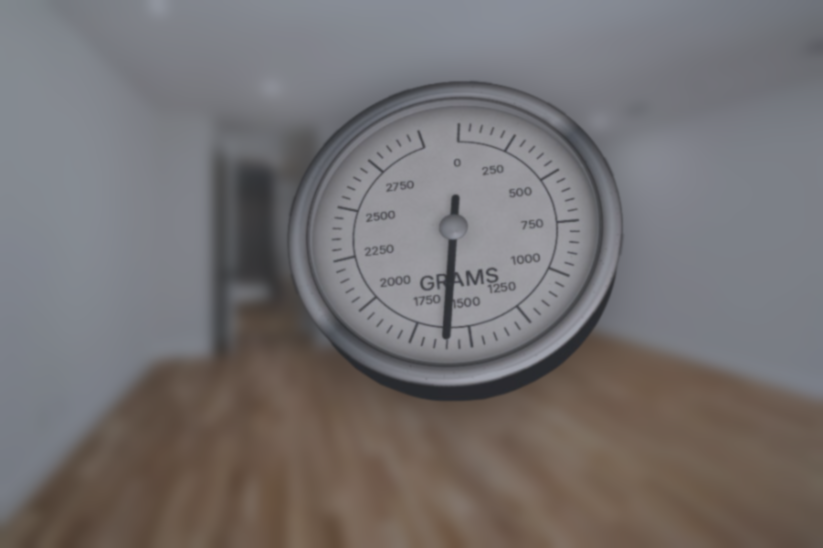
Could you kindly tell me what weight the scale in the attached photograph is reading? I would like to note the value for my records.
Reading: 1600 g
